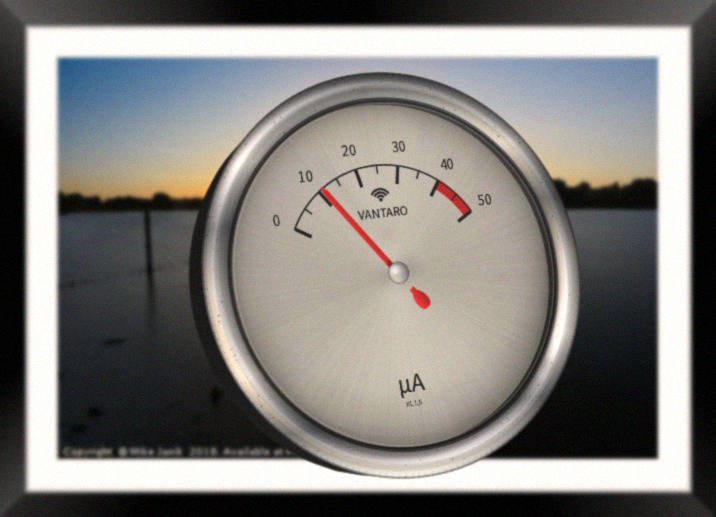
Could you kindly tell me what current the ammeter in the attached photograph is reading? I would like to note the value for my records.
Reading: 10 µA
